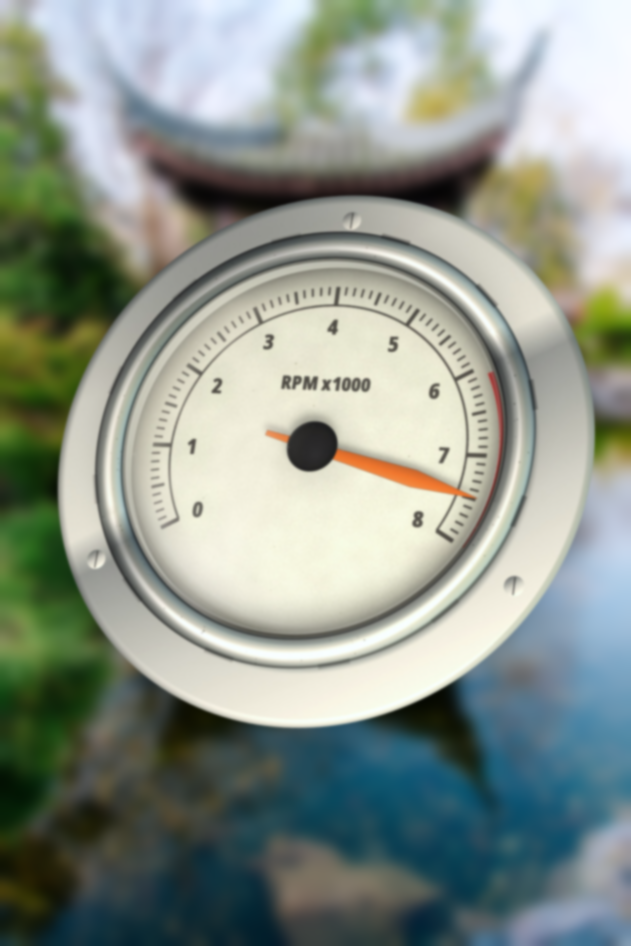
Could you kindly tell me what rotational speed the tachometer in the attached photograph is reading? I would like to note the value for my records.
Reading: 7500 rpm
